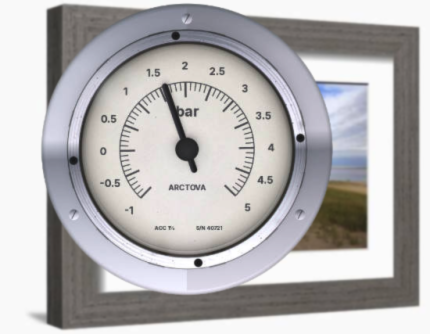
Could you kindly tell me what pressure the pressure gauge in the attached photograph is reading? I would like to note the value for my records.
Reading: 1.6 bar
